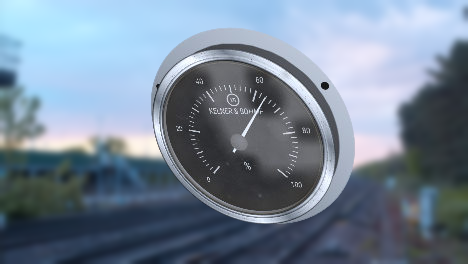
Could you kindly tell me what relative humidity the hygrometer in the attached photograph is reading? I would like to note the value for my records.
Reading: 64 %
